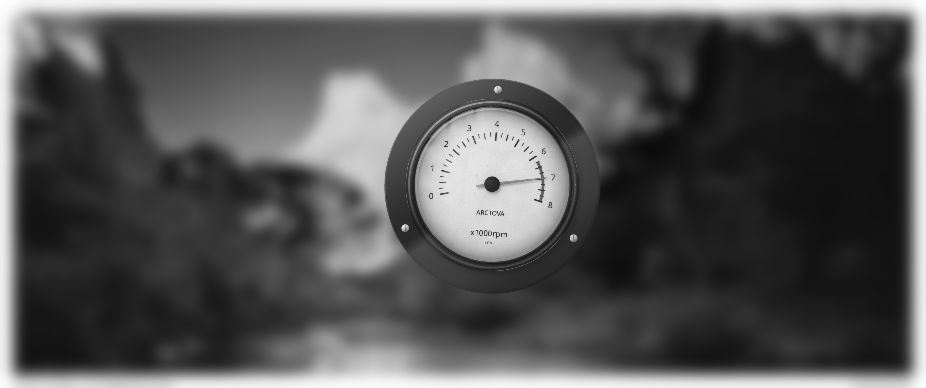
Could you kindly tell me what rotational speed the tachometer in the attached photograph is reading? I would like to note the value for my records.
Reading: 7000 rpm
